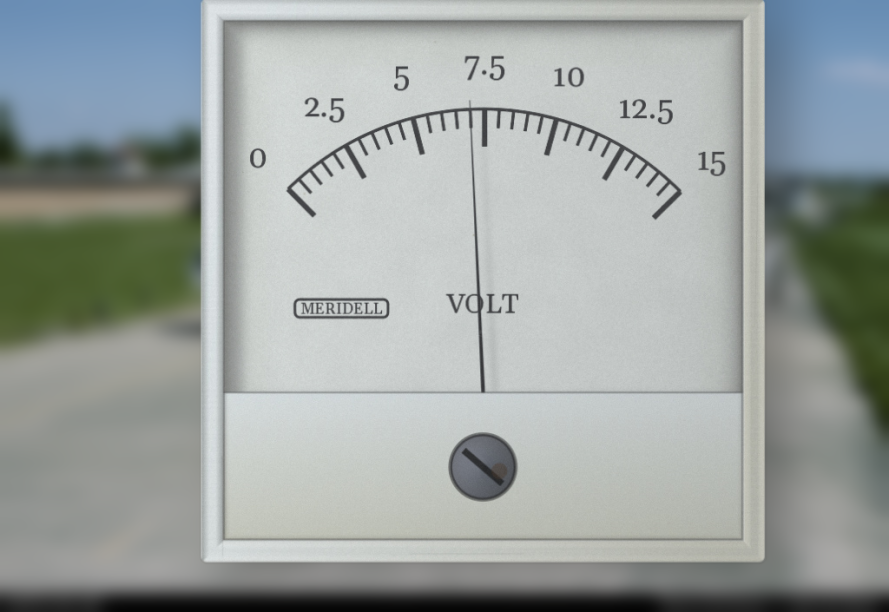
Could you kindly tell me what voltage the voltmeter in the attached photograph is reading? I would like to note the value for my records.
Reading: 7 V
